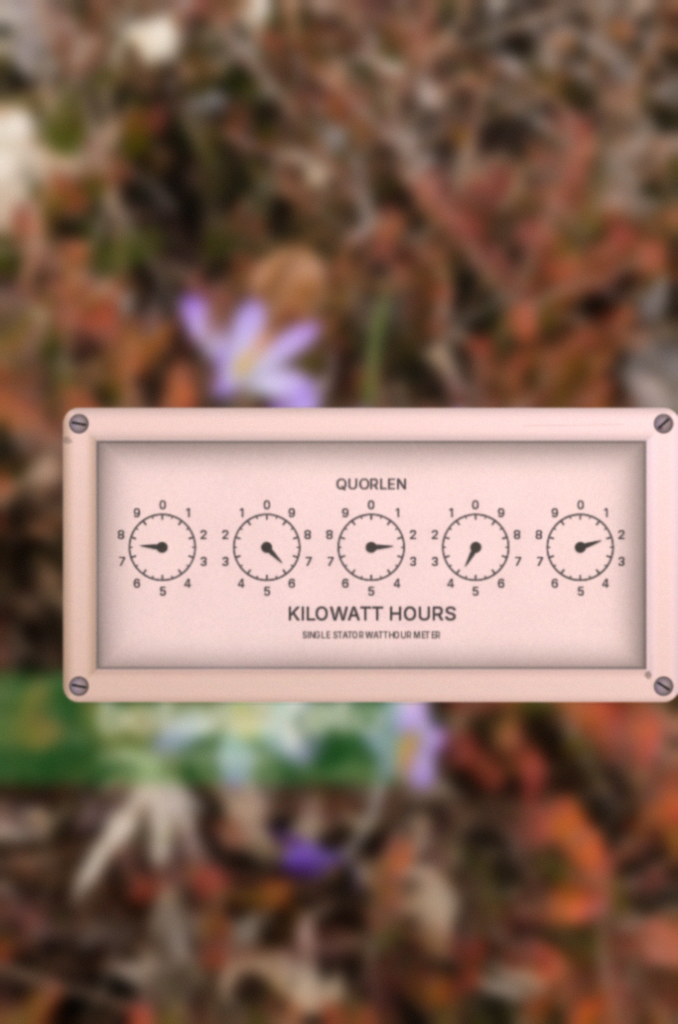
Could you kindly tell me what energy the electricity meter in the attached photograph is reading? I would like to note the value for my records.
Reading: 76242 kWh
